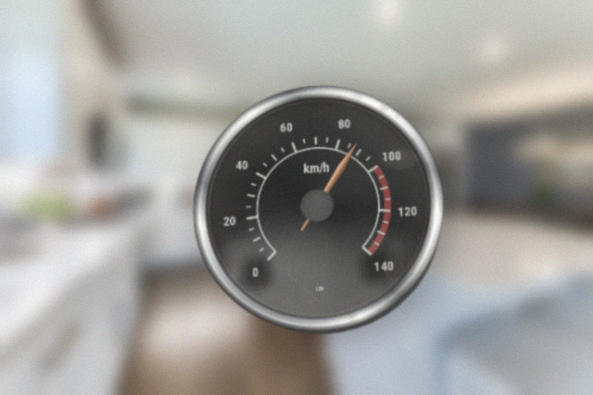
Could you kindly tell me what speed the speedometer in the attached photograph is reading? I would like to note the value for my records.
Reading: 87.5 km/h
